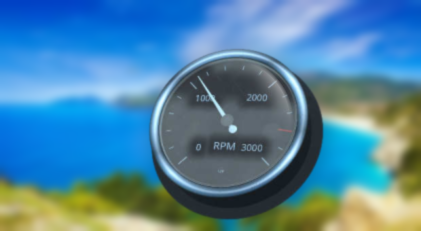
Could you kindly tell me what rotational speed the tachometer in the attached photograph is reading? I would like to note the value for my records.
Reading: 1100 rpm
